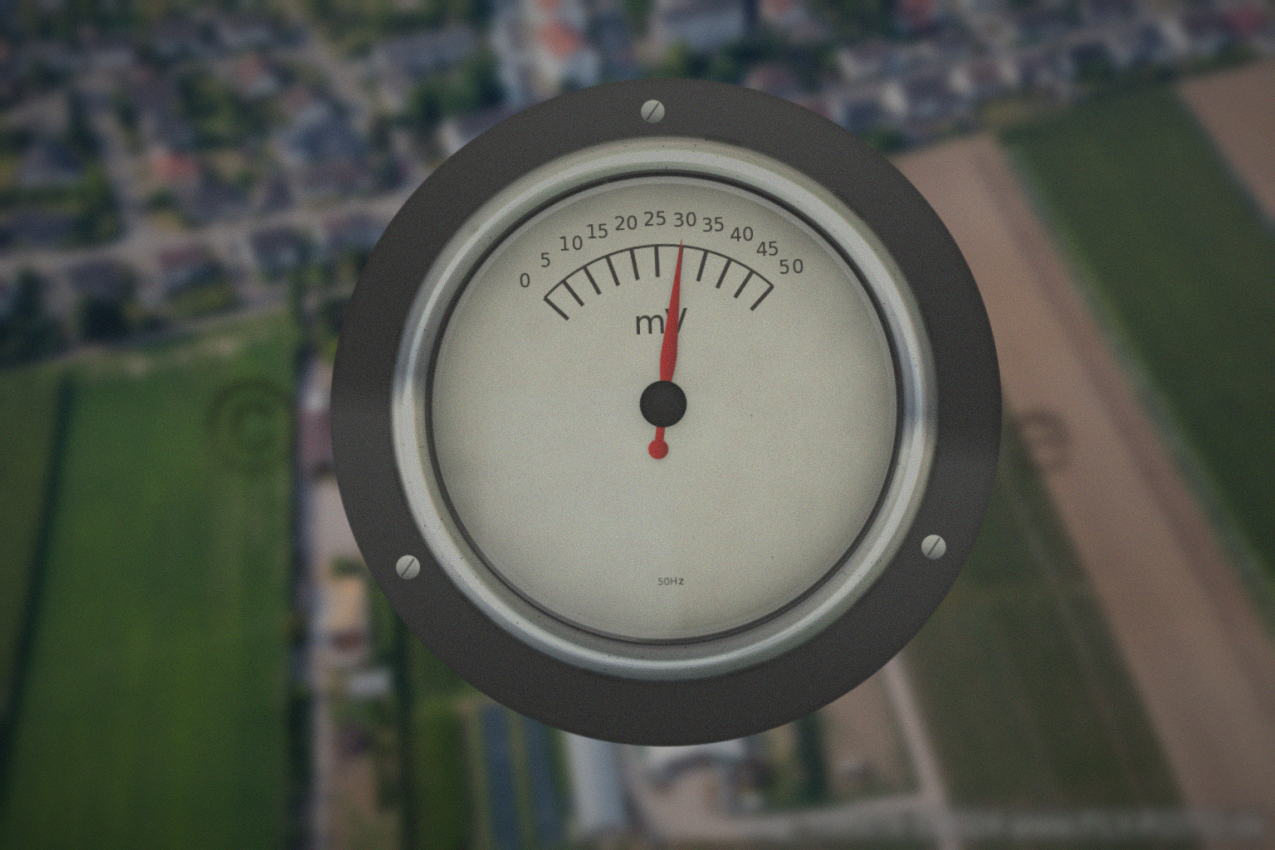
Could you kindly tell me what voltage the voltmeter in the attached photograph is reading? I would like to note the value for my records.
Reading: 30 mV
